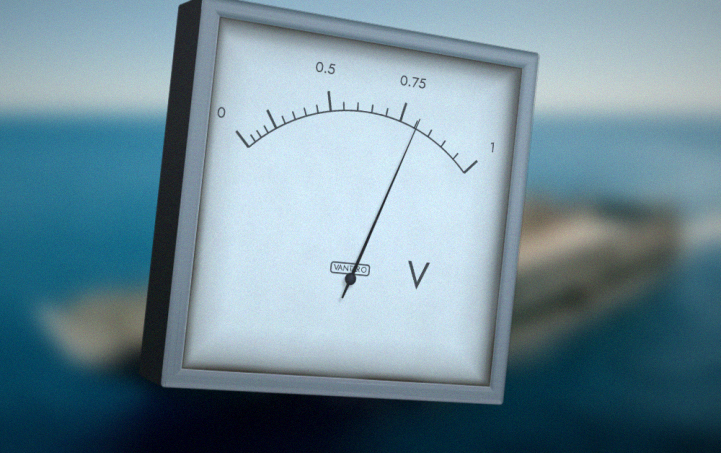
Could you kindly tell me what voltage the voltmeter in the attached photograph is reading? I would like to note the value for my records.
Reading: 0.8 V
